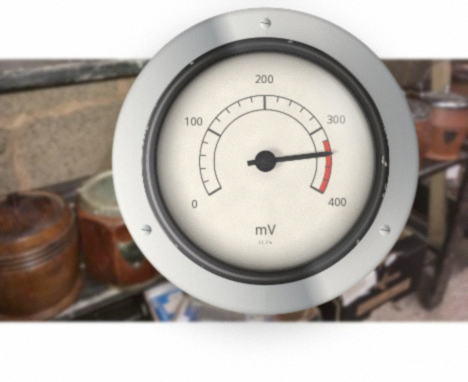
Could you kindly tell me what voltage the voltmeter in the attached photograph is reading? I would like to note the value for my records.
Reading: 340 mV
